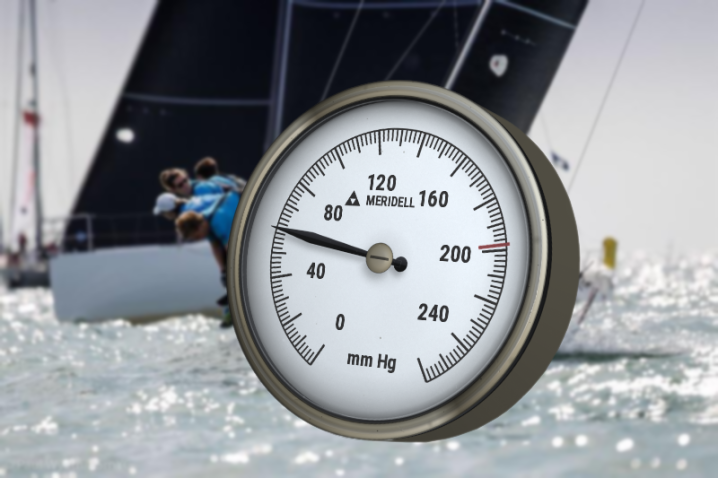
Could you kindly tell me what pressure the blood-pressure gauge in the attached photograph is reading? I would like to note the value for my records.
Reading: 60 mmHg
